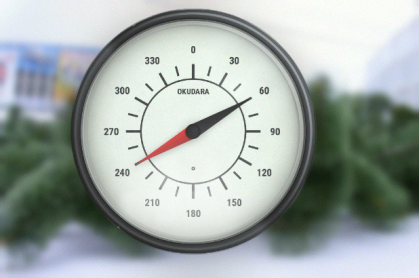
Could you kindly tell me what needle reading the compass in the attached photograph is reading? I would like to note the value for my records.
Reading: 240 °
